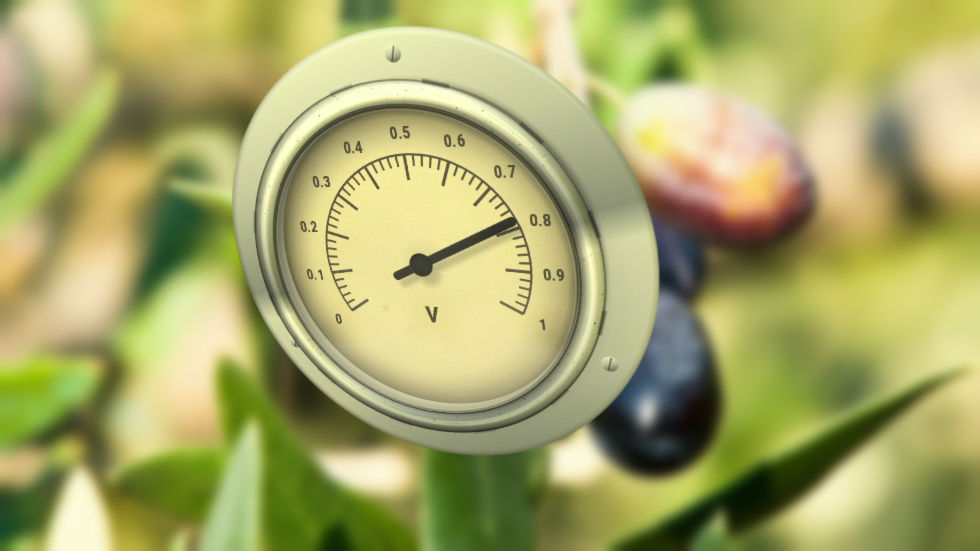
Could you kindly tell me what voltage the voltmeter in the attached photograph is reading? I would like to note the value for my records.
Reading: 0.78 V
